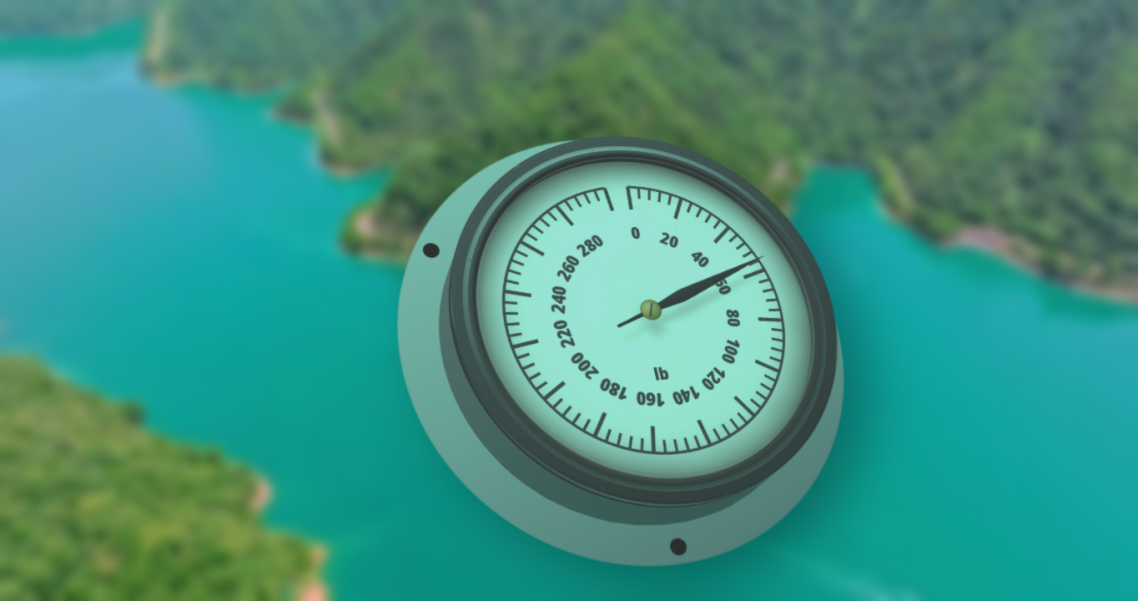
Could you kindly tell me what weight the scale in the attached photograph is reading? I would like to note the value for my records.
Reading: 56 lb
